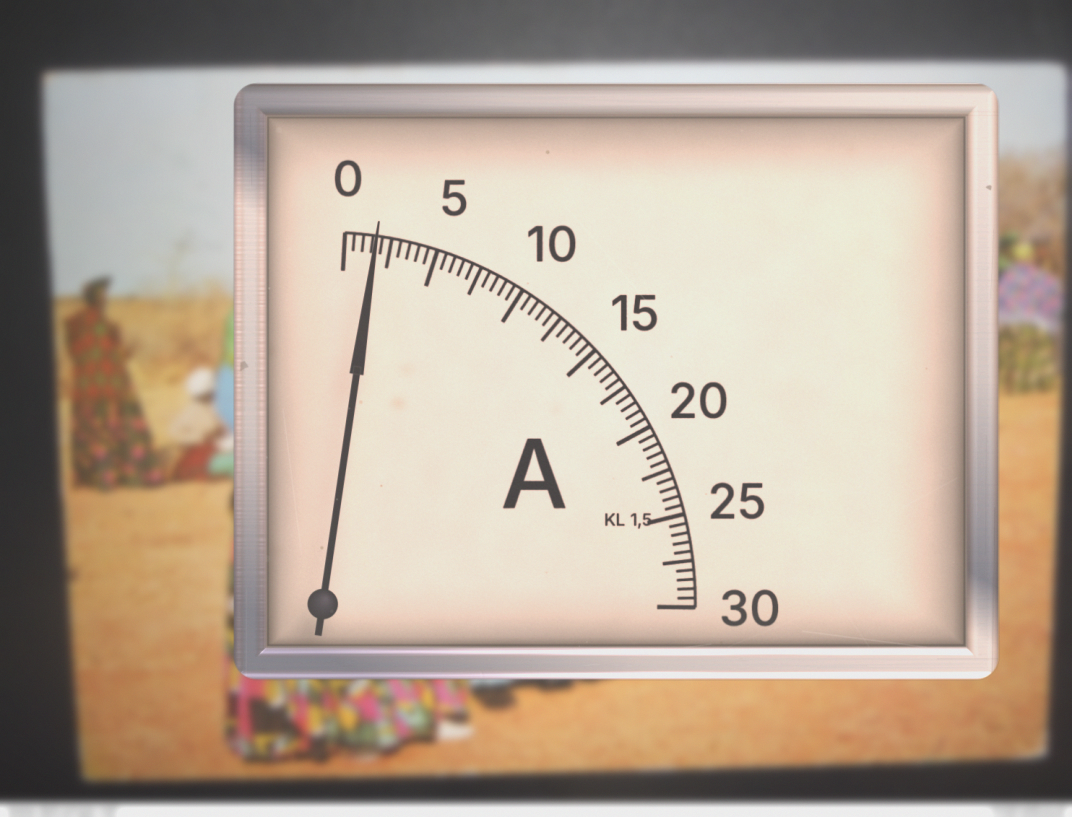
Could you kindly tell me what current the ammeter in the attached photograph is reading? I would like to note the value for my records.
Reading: 1.75 A
